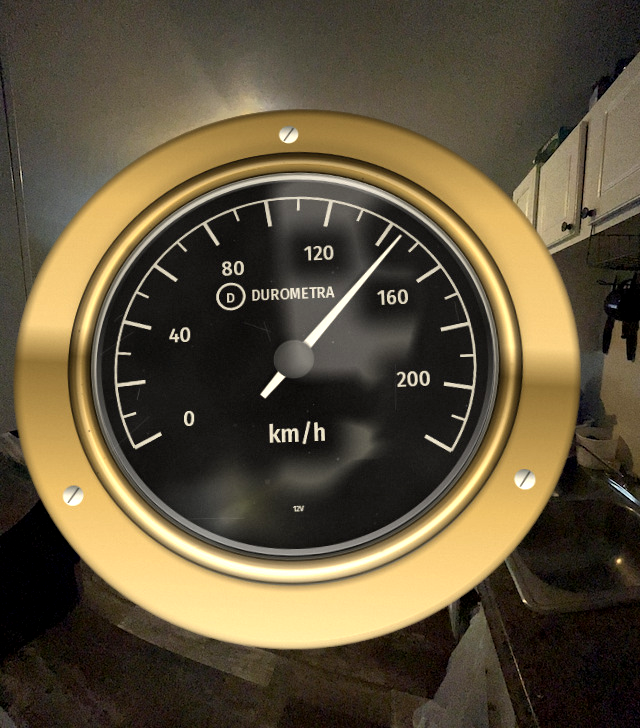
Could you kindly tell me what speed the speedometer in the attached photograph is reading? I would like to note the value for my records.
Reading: 145 km/h
